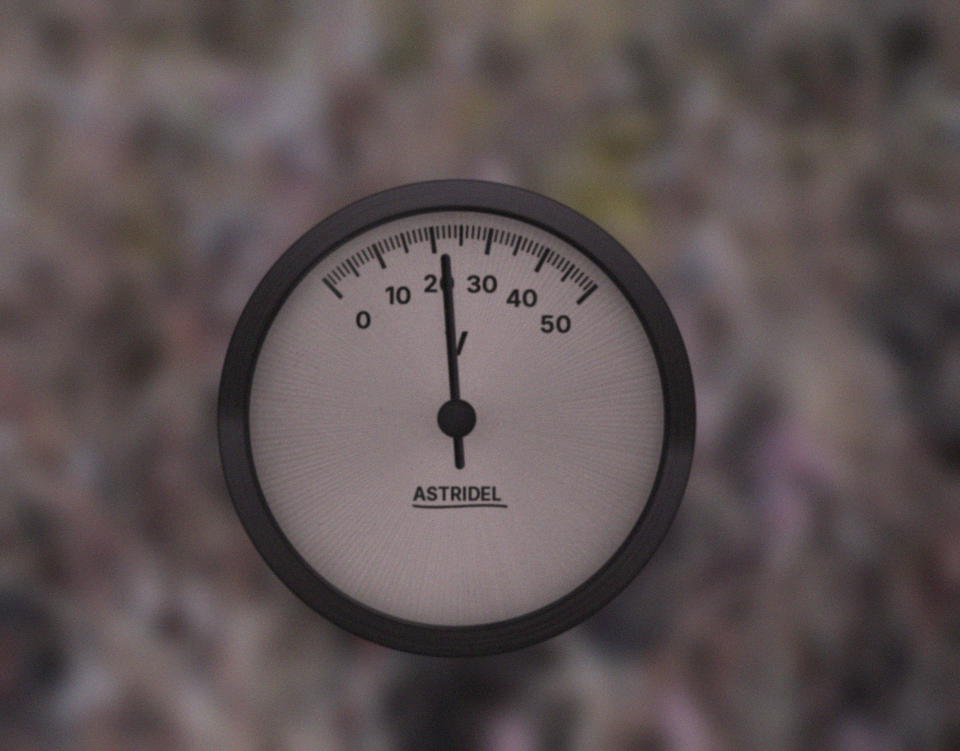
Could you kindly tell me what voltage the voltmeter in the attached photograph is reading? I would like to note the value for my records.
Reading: 22 V
